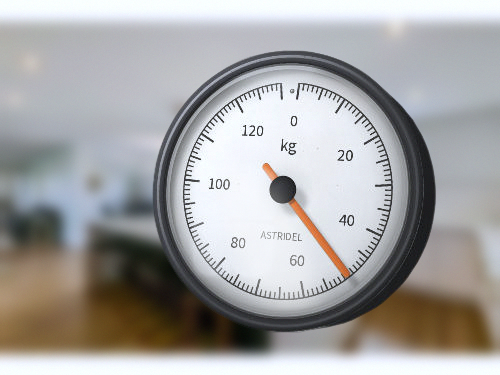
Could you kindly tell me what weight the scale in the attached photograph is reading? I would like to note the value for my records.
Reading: 50 kg
